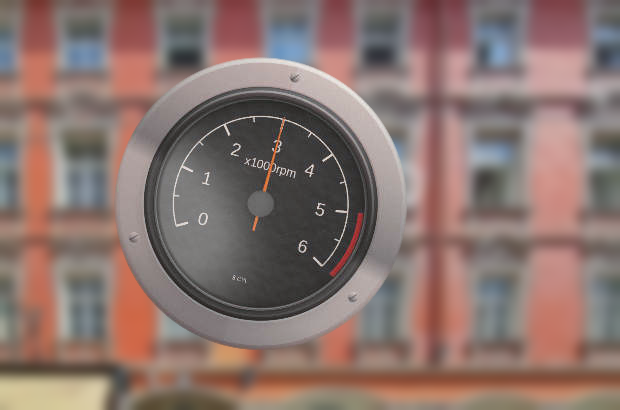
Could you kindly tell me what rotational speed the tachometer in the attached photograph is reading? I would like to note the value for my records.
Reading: 3000 rpm
